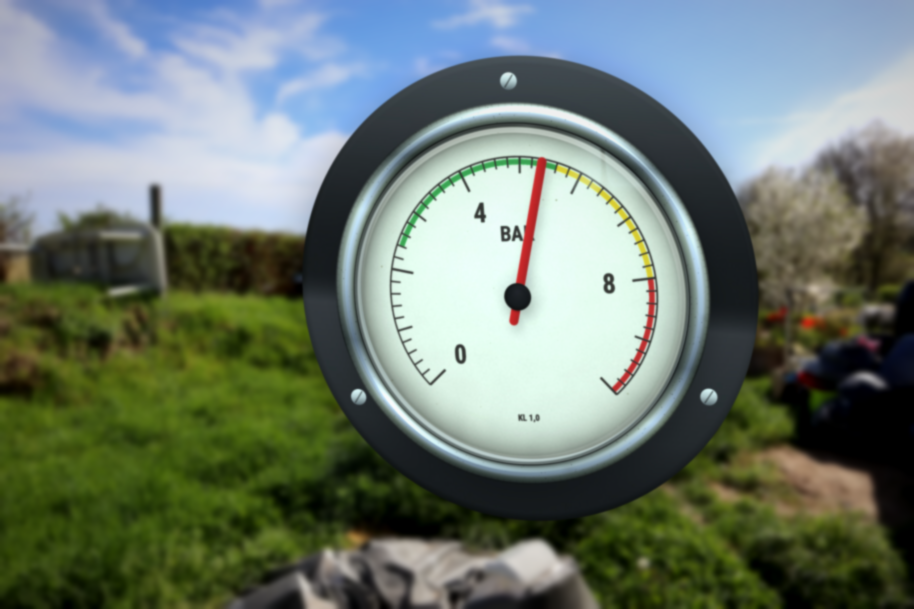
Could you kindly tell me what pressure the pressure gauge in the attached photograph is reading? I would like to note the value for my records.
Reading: 5.4 bar
